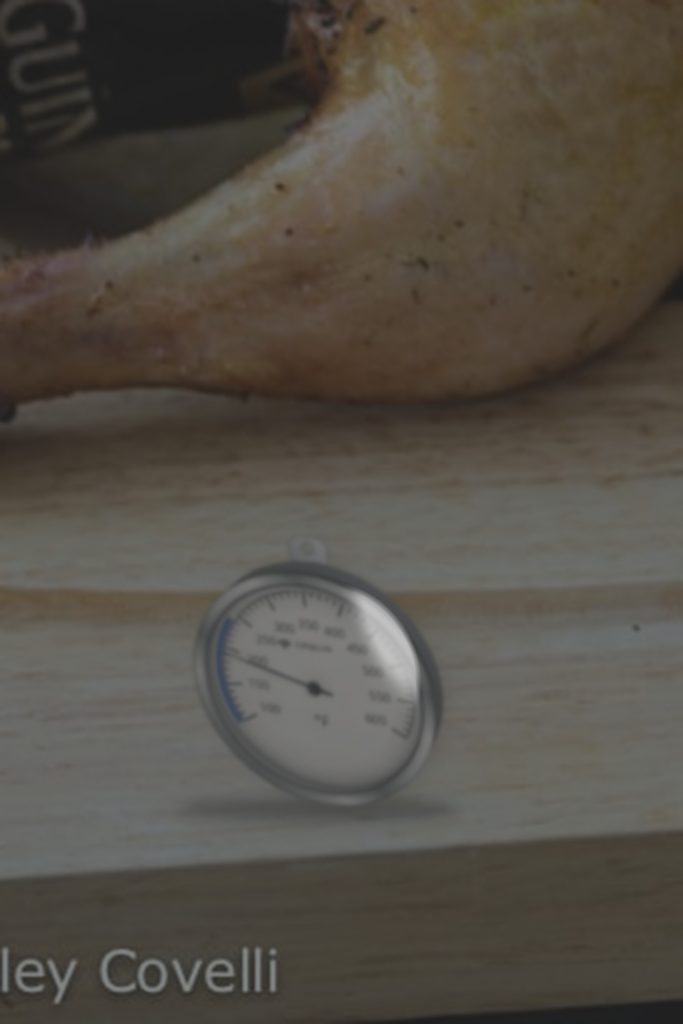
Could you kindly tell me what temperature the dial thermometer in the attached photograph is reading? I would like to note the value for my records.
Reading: 200 °F
